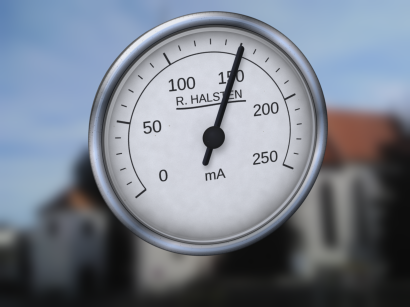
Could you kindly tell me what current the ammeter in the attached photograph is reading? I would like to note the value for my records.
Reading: 150 mA
